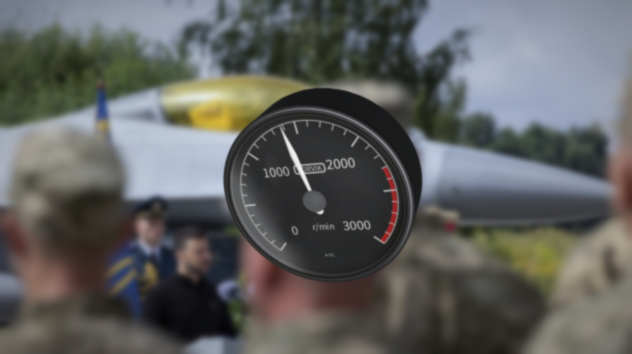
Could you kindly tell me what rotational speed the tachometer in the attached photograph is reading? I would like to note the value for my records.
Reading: 1400 rpm
